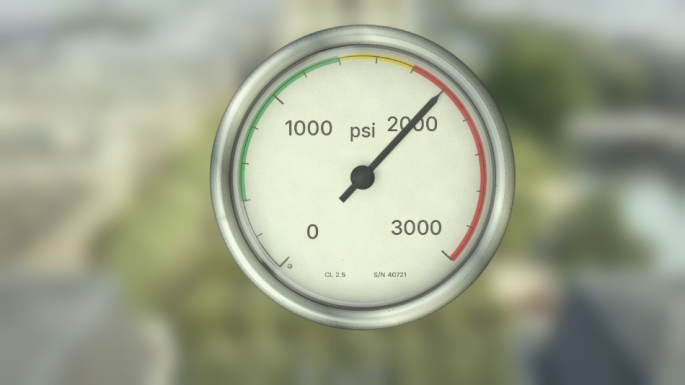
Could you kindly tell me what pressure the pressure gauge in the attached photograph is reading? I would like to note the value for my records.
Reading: 2000 psi
